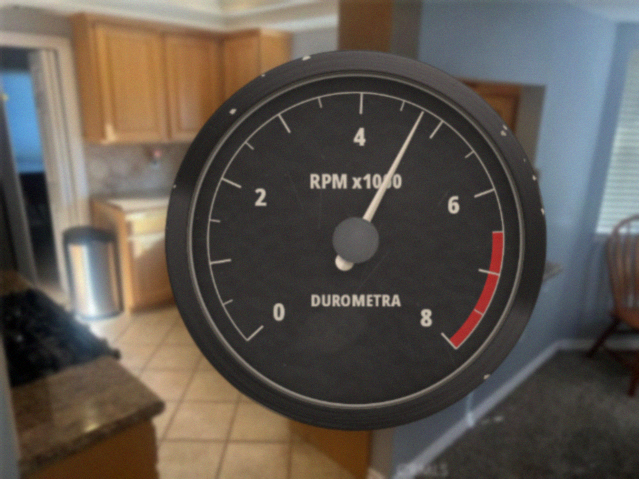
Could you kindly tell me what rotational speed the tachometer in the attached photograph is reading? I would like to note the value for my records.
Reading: 4750 rpm
